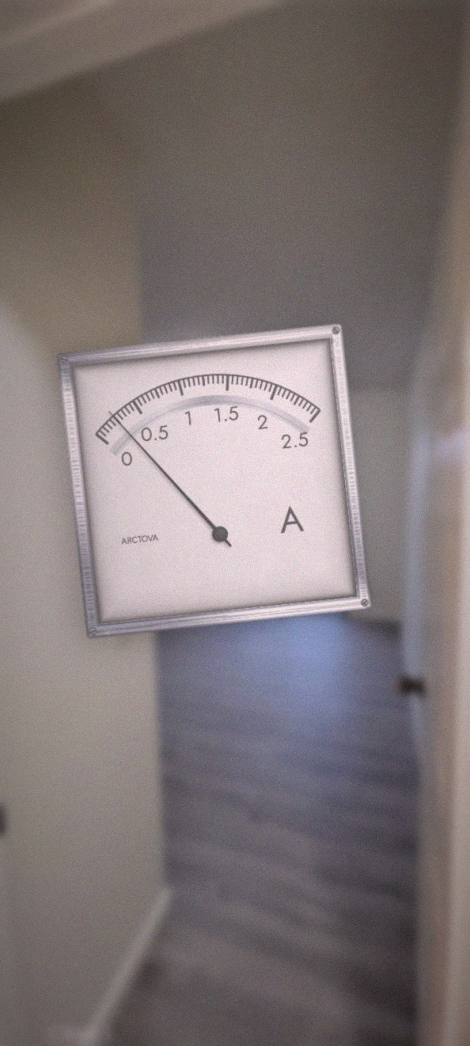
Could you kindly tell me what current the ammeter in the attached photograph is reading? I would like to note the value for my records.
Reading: 0.25 A
